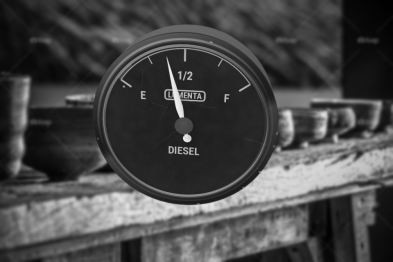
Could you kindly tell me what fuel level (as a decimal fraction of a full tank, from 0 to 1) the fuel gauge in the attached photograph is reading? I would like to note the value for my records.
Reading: 0.375
